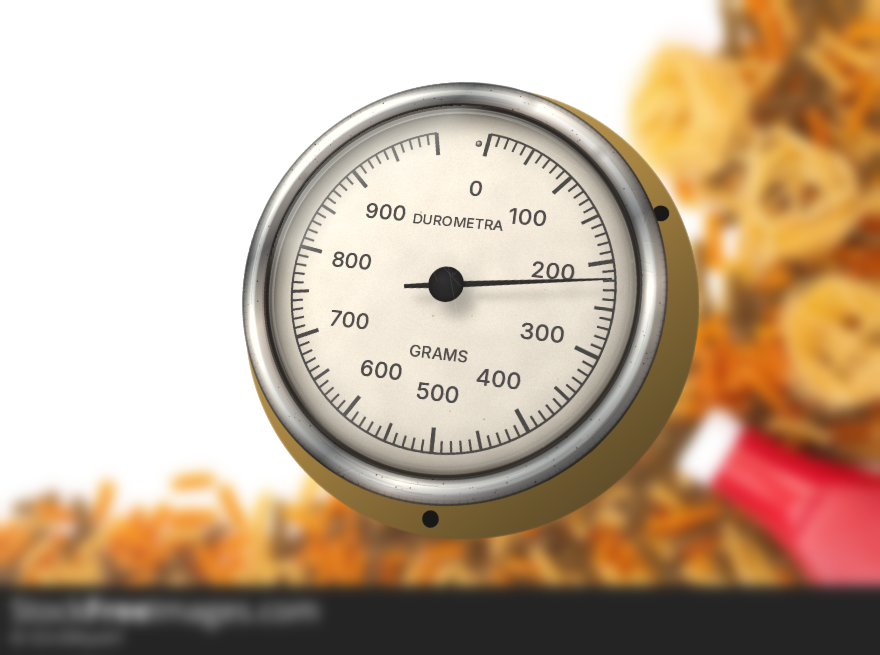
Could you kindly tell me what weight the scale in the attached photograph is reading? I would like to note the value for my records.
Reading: 220 g
